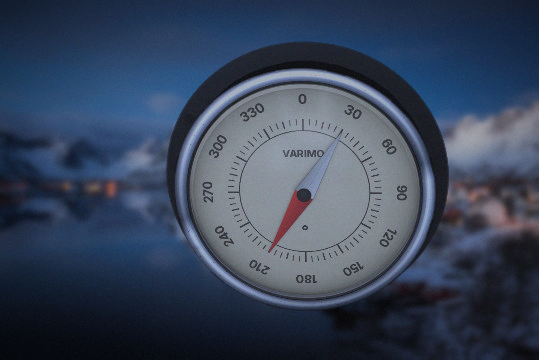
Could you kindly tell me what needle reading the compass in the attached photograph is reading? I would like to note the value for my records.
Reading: 210 °
